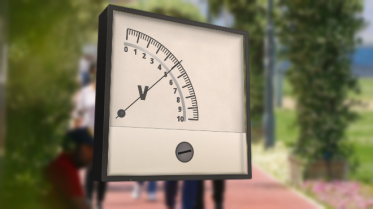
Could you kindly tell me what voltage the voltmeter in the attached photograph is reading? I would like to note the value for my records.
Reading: 5 V
